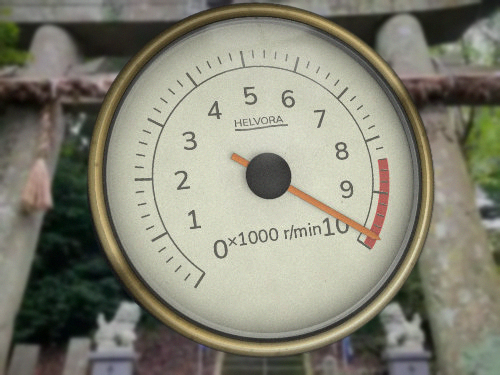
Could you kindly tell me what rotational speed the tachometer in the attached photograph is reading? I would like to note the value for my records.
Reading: 9800 rpm
